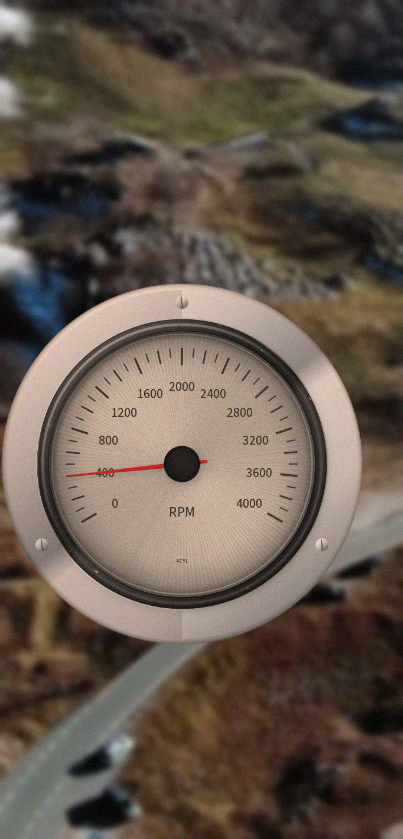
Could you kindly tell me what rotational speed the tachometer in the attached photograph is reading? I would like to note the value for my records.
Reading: 400 rpm
